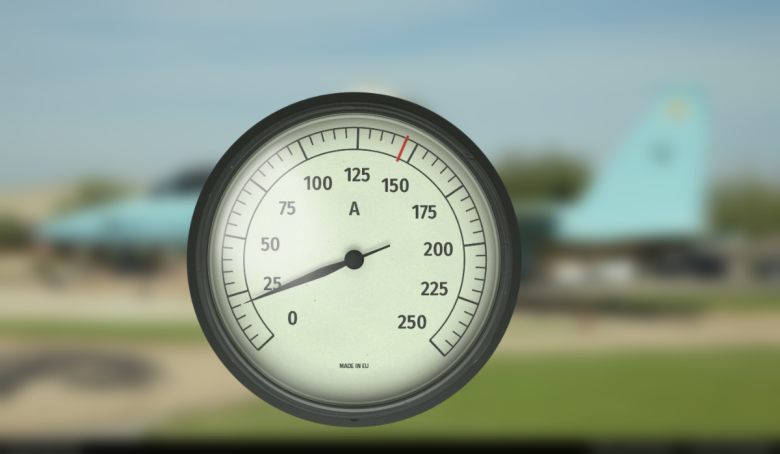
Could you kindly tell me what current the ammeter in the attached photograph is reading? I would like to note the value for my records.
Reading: 20 A
